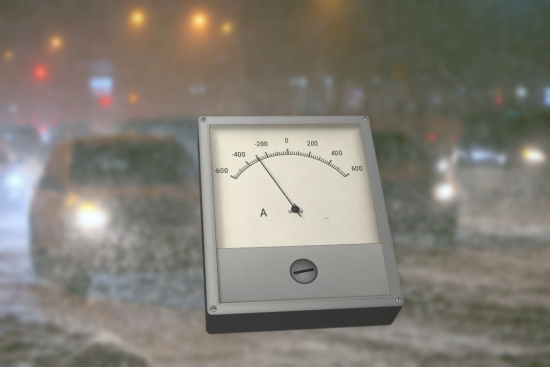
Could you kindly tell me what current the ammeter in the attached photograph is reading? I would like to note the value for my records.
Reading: -300 A
